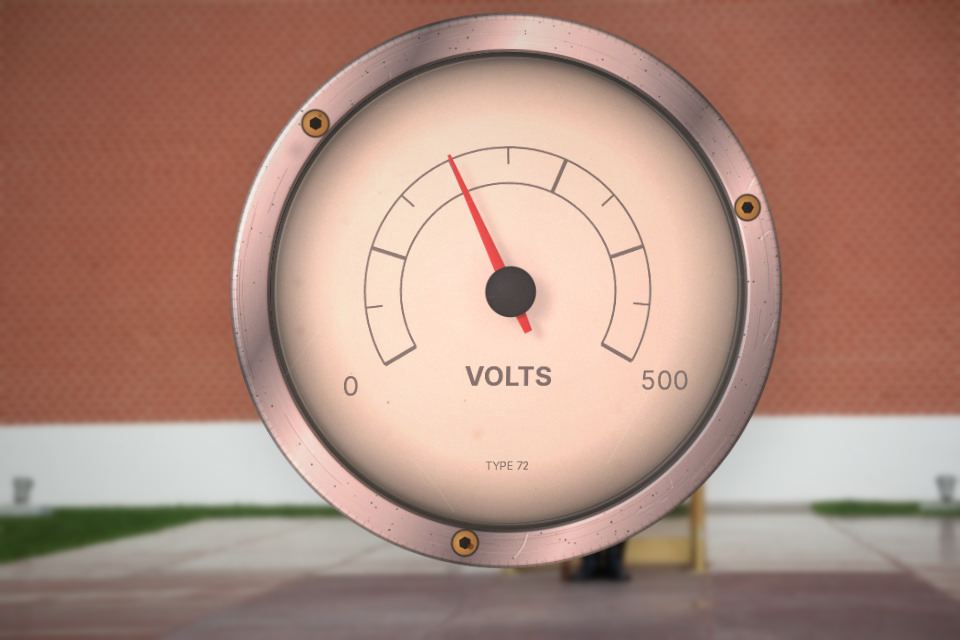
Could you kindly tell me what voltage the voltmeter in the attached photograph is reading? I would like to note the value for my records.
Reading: 200 V
